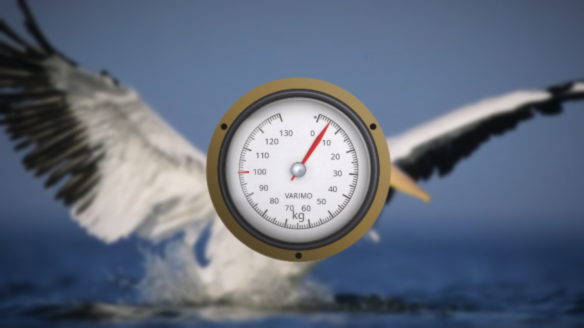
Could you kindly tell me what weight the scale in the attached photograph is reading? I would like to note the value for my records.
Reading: 5 kg
